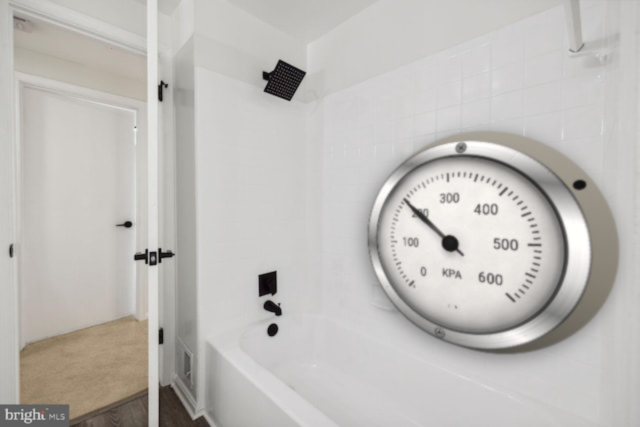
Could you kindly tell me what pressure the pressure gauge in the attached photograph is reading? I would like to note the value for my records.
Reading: 200 kPa
